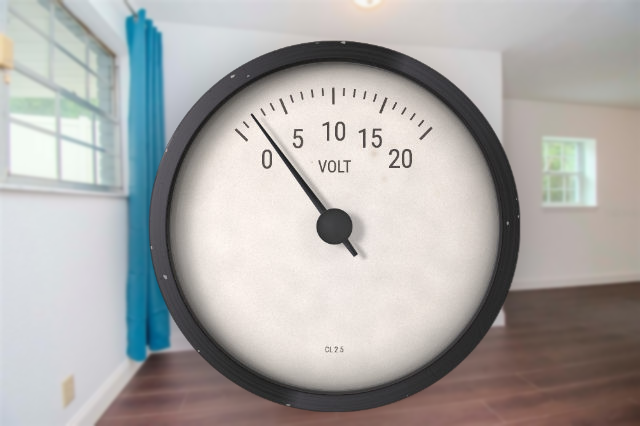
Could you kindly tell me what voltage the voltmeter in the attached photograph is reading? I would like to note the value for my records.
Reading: 2 V
